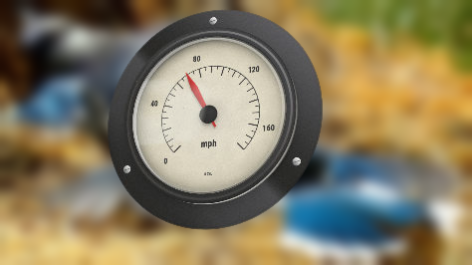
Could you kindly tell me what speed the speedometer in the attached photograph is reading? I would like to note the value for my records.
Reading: 70 mph
